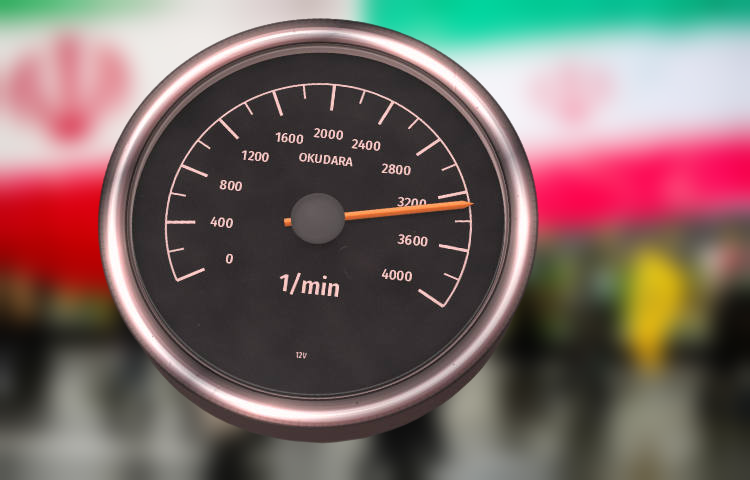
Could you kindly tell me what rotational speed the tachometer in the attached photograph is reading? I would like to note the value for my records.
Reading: 3300 rpm
